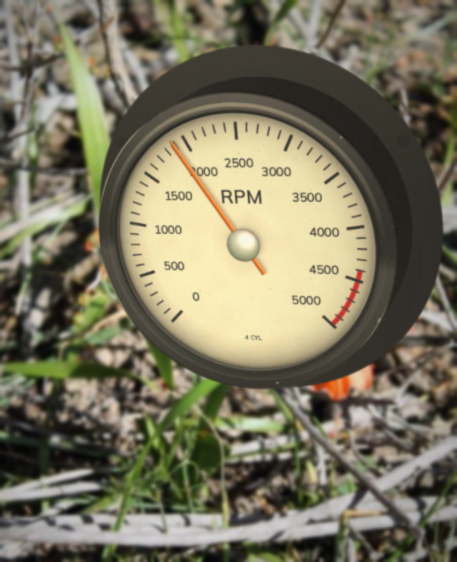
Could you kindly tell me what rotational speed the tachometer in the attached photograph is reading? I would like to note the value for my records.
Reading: 1900 rpm
